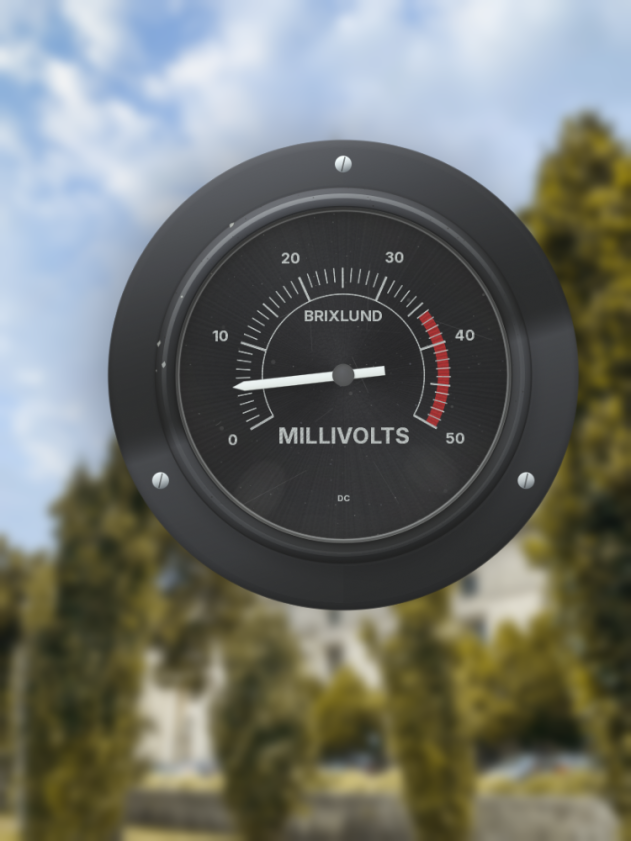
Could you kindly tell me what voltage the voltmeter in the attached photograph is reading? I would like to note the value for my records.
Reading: 5 mV
